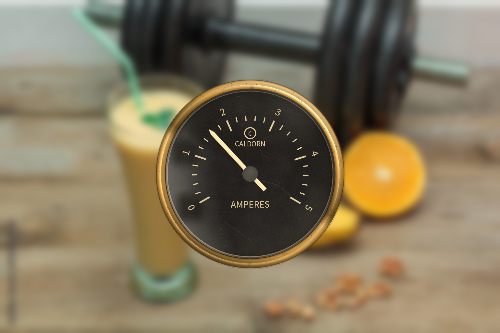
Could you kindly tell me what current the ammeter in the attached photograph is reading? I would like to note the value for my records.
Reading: 1.6 A
